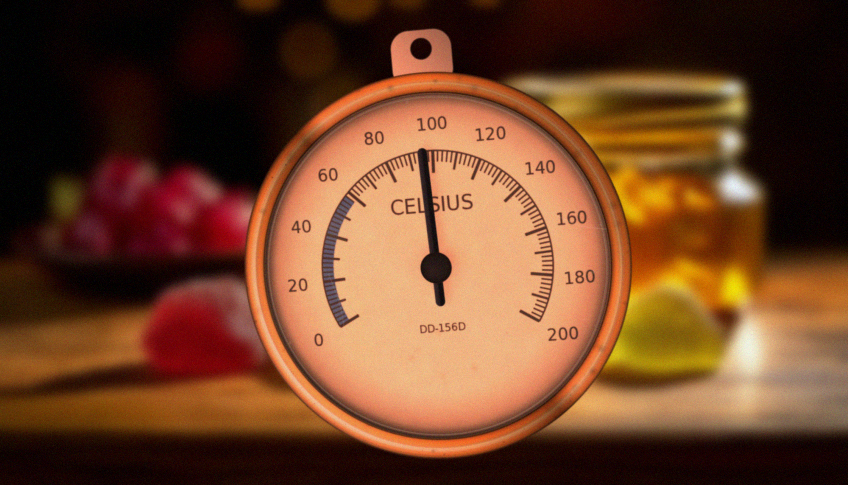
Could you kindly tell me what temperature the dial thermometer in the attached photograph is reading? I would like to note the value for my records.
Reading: 96 °C
